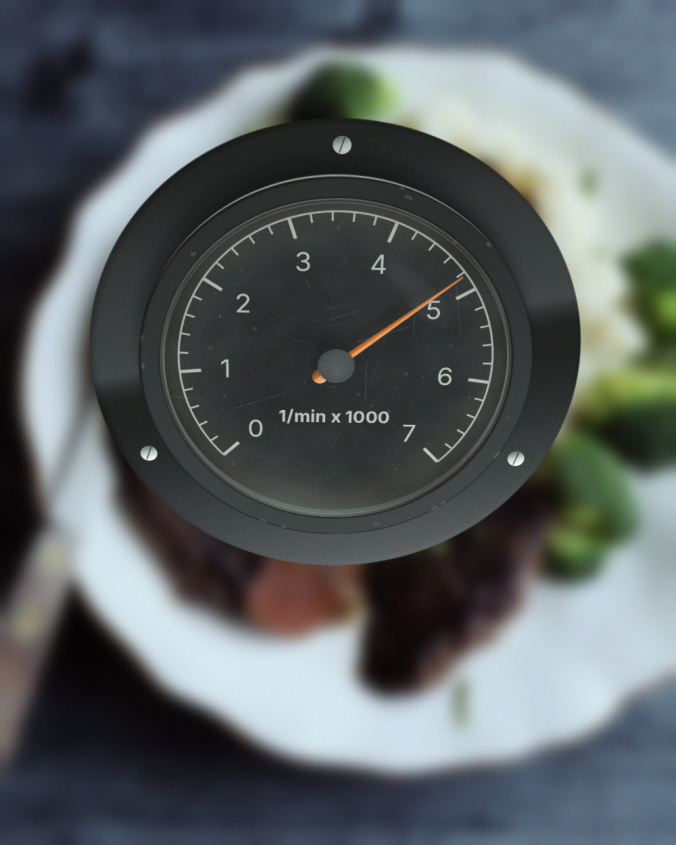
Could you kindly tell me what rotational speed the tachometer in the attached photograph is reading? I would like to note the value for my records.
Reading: 4800 rpm
